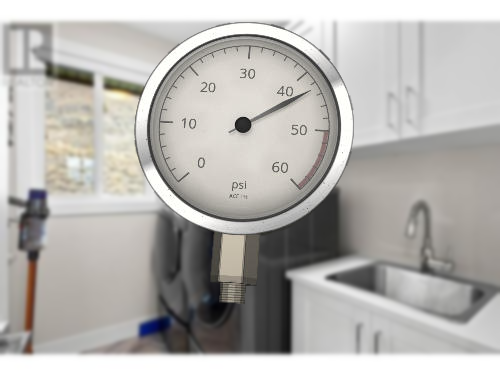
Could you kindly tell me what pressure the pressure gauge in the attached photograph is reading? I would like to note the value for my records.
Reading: 43 psi
